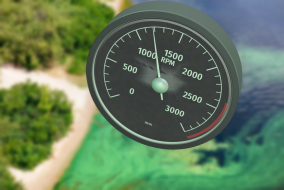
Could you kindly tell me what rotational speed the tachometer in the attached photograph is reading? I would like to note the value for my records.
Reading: 1200 rpm
